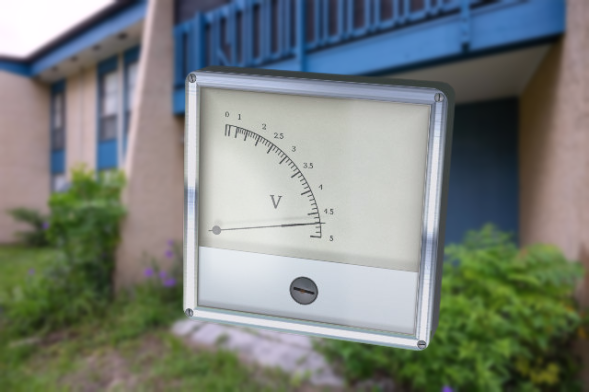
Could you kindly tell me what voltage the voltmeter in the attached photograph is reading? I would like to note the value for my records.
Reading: 4.7 V
